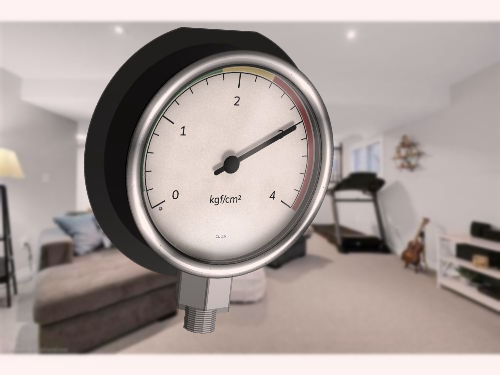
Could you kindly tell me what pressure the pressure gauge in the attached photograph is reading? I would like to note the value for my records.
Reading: 3 kg/cm²
